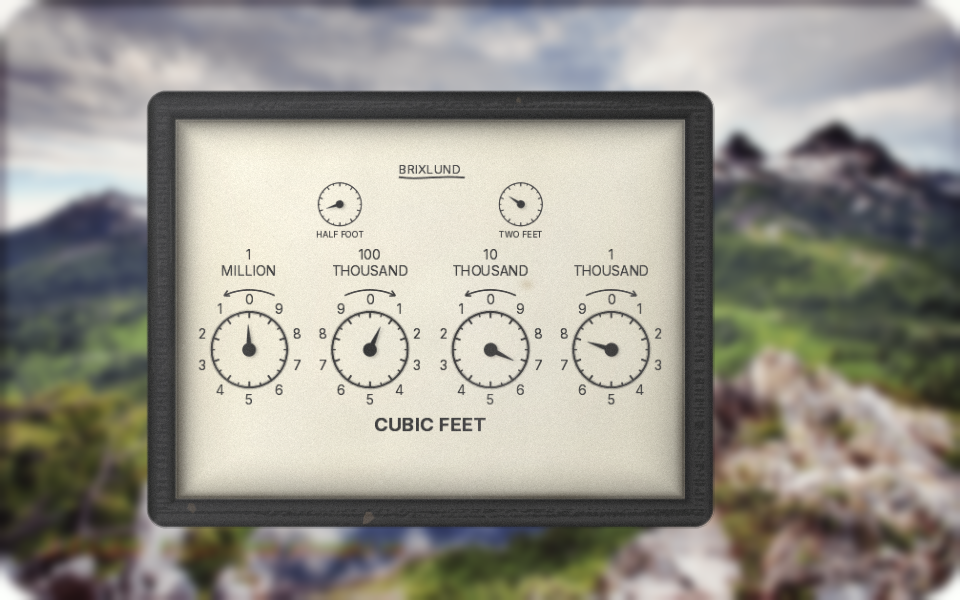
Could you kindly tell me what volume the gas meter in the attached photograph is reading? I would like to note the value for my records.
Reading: 6800 ft³
